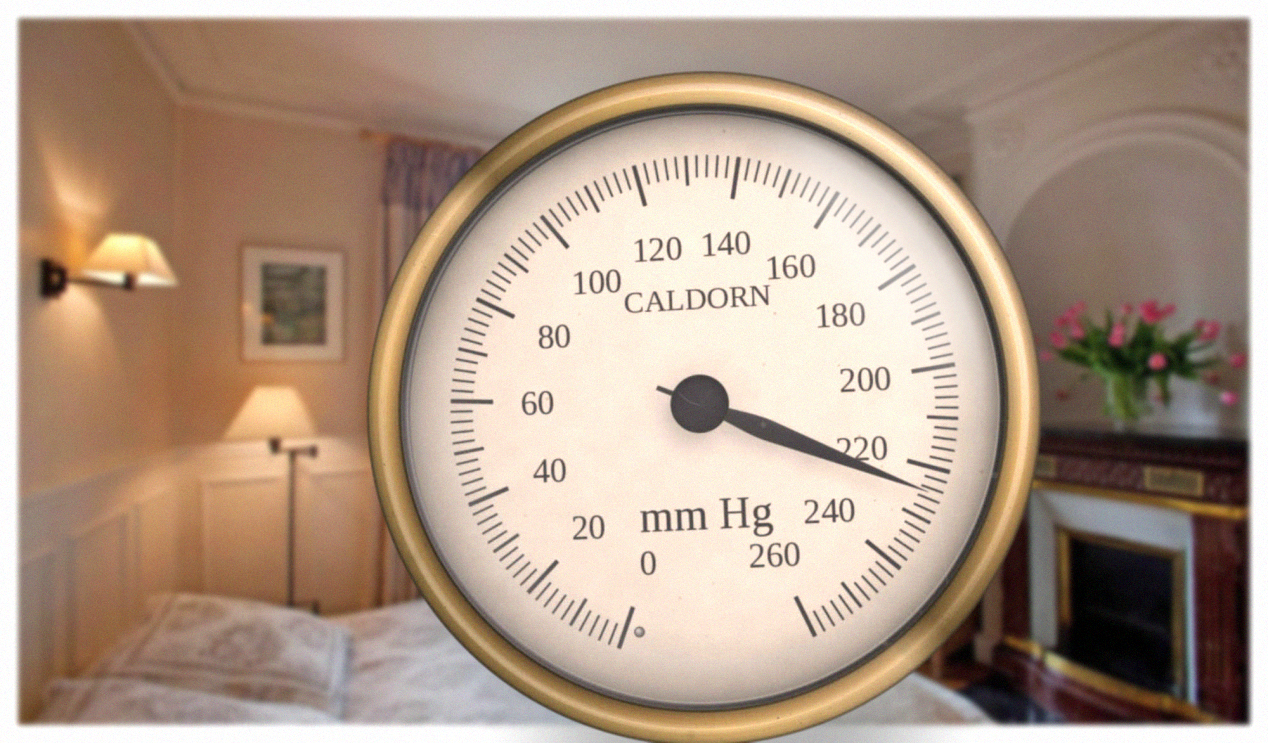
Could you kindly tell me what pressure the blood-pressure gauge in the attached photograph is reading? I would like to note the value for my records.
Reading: 225 mmHg
